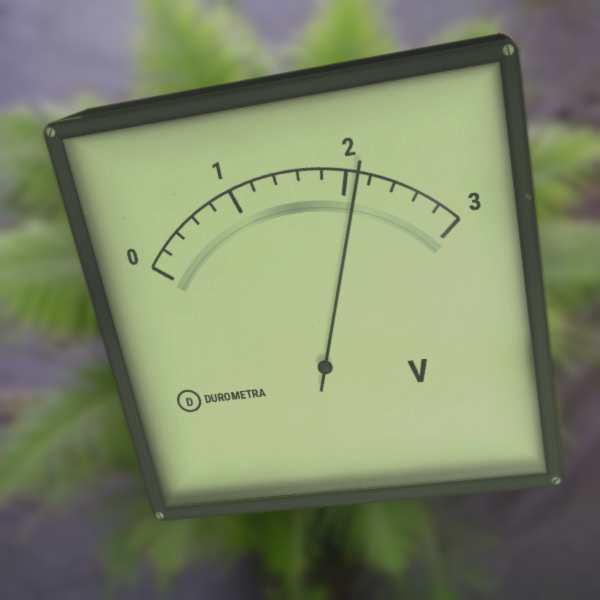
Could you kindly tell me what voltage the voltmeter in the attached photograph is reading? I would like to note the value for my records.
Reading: 2.1 V
